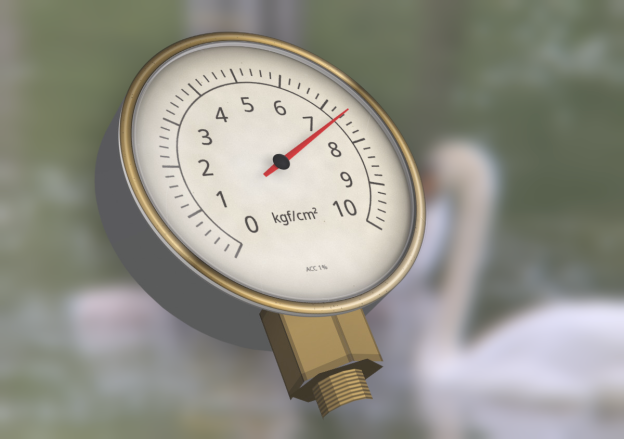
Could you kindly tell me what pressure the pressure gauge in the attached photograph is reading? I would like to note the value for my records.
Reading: 7.4 kg/cm²
